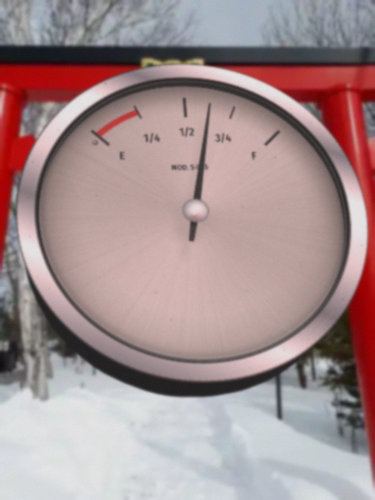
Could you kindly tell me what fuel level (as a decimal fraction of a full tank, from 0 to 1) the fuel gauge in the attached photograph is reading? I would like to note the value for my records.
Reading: 0.625
